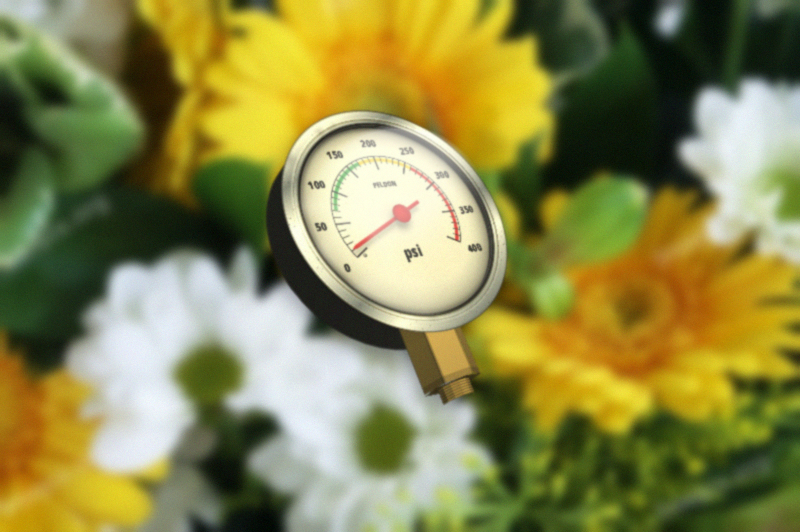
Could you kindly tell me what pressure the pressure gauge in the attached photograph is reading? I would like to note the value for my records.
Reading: 10 psi
